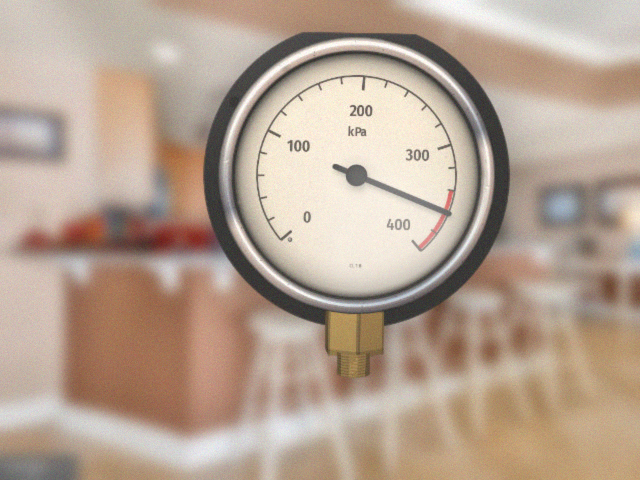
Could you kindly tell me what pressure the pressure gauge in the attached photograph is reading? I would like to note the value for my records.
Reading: 360 kPa
